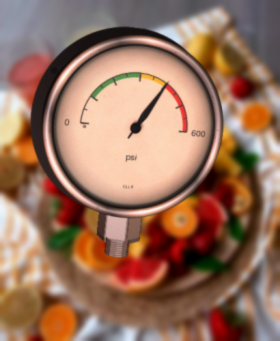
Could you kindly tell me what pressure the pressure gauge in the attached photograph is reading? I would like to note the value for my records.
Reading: 400 psi
